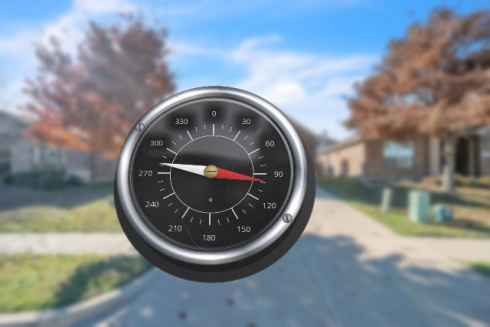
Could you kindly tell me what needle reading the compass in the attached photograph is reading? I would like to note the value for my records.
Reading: 100 °
